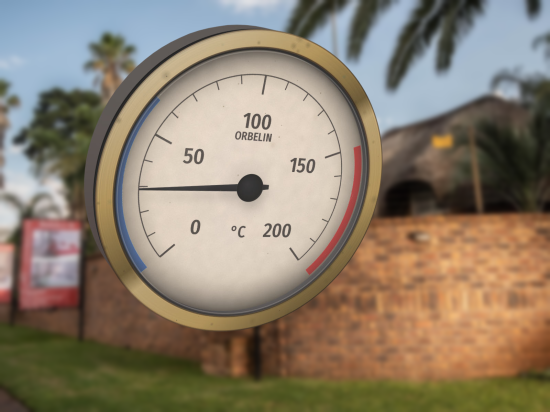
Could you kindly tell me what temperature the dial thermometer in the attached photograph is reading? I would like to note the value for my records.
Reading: 30 °C
